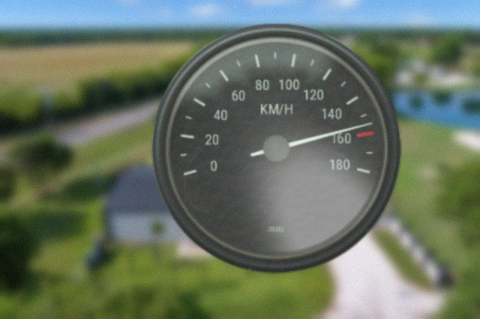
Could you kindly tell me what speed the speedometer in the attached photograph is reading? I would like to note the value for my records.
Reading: 155 km/h
